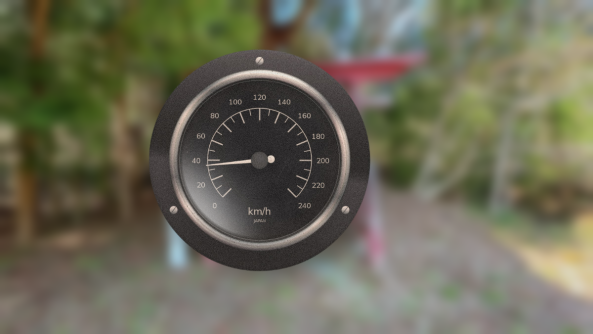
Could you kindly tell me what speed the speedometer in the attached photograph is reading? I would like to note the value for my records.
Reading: 35 km/h
